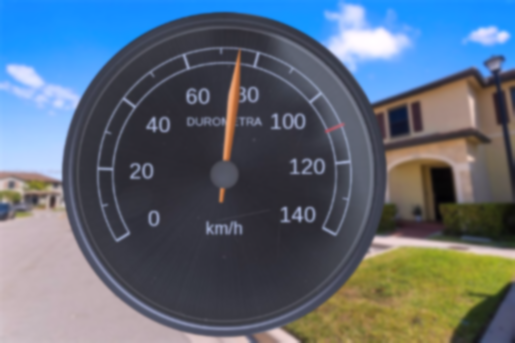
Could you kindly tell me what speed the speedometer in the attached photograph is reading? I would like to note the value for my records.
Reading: 75 km/h
